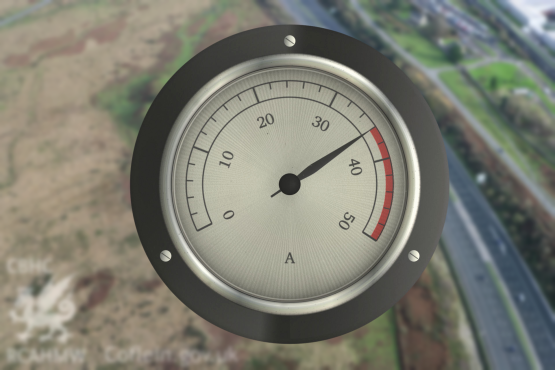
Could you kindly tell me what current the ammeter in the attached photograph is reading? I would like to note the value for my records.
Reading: 36 A
